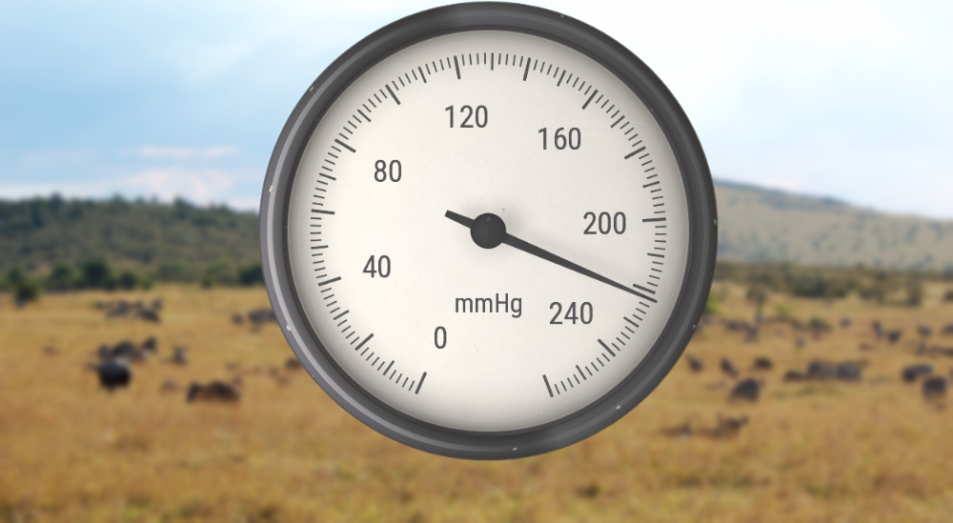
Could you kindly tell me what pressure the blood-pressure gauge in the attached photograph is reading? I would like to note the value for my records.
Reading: 222 mmHg
